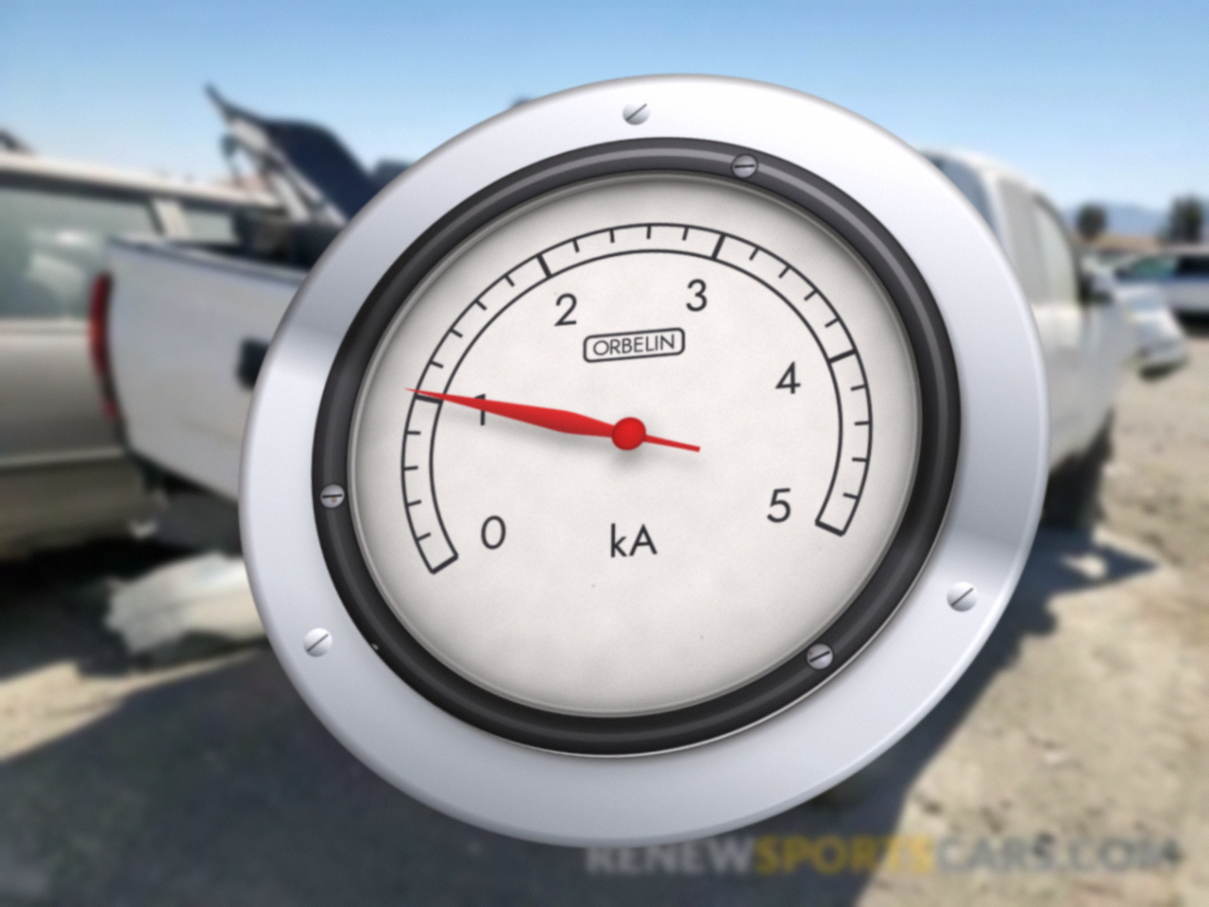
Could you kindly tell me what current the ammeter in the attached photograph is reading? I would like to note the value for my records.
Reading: 1 kA
